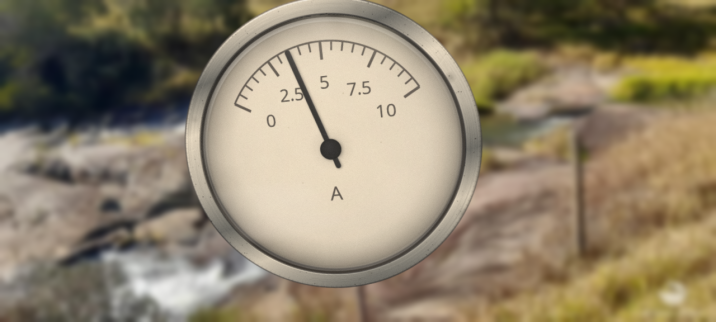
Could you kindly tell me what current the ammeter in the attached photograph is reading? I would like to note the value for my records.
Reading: 3.5 A
